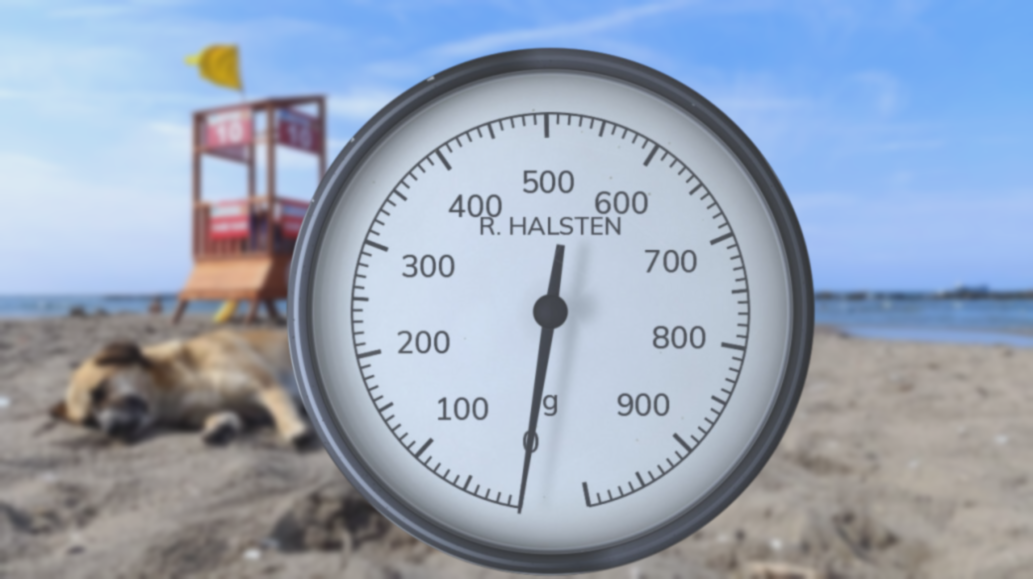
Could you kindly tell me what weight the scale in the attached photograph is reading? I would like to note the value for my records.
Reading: 0 g
